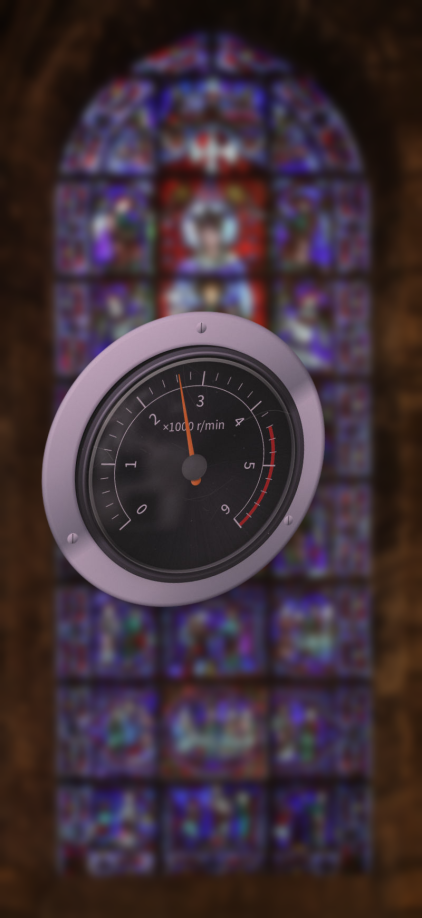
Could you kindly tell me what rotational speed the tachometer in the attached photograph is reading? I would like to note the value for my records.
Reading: 2600 rpm
